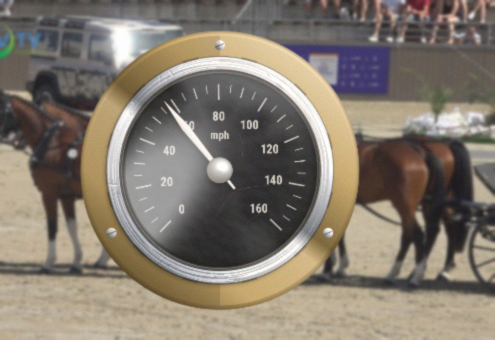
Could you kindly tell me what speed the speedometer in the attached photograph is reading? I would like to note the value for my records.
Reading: 57.5 mph
